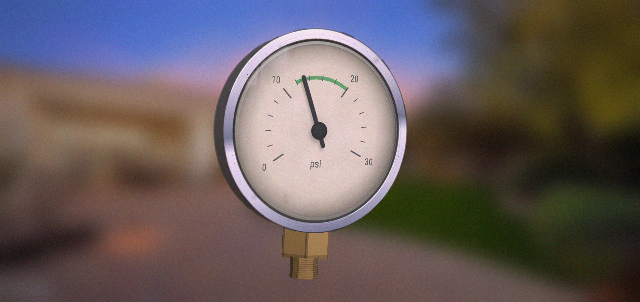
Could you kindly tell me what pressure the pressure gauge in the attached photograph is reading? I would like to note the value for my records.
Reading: 13 psi
